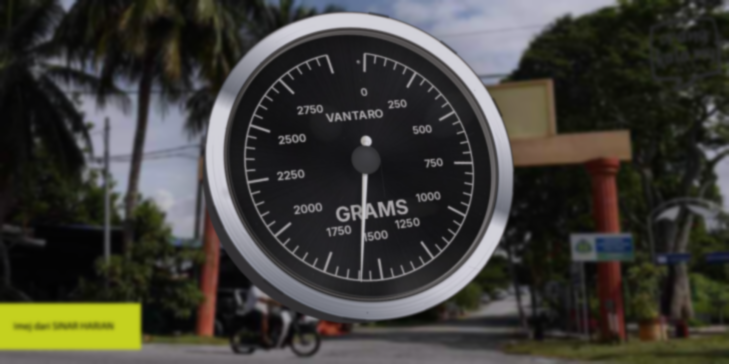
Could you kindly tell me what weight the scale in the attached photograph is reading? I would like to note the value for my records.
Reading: 1600 g
